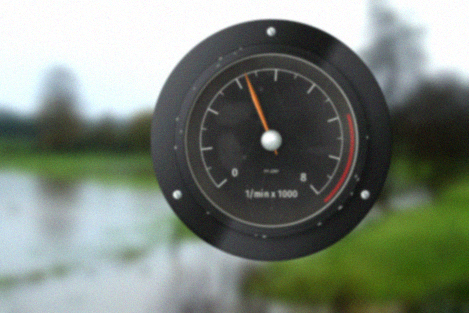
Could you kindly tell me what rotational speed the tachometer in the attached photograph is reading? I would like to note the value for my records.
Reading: 3250 rpm
